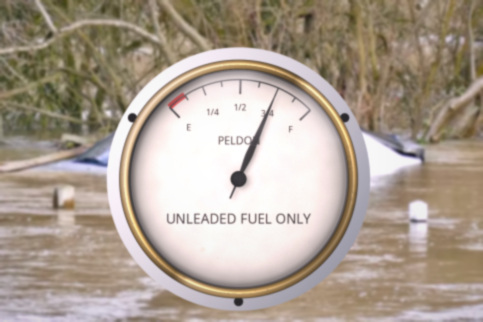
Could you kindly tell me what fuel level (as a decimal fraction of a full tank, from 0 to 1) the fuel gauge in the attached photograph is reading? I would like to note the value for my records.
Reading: 0.75
